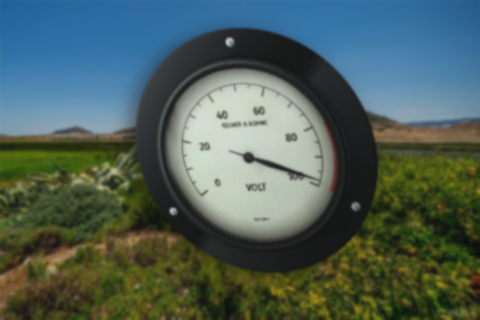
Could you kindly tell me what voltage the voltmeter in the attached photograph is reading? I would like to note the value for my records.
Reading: 97.5 V
